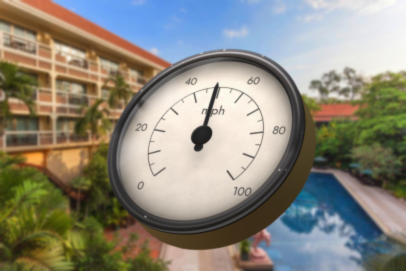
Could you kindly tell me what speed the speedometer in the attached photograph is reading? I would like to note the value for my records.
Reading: 50 mph
